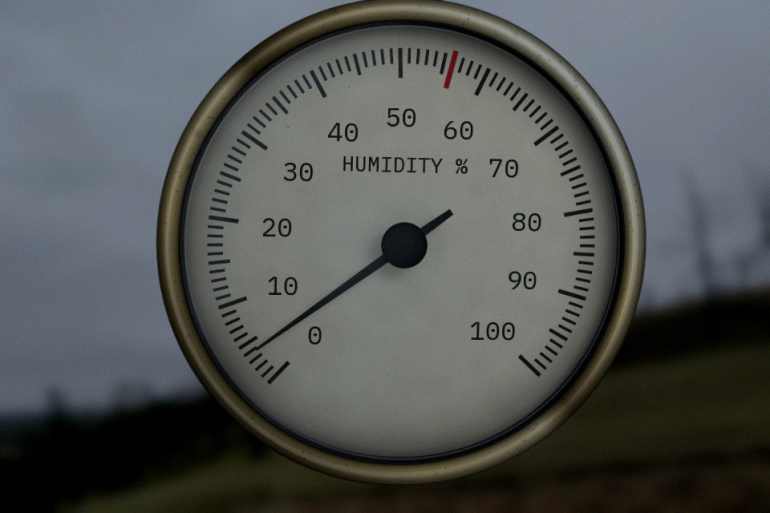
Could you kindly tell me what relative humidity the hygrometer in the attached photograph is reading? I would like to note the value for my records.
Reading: 4 %
